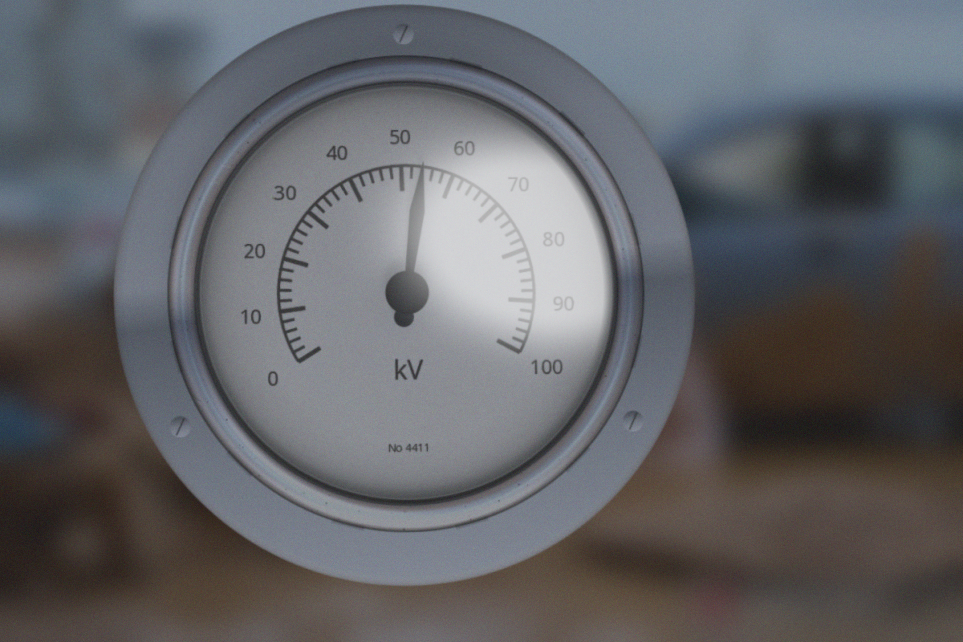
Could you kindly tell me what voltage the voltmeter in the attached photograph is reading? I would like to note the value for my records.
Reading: 54 kV
